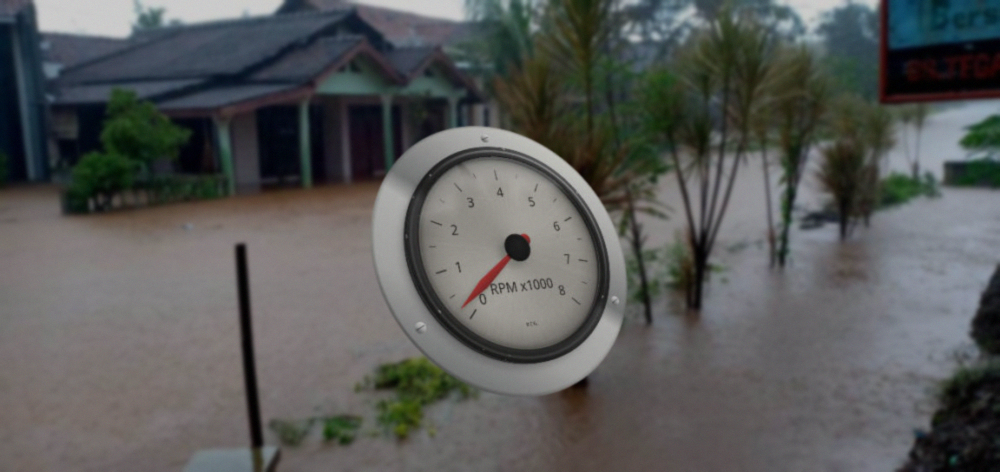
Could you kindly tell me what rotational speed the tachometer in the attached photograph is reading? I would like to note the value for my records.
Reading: 250 rpm
